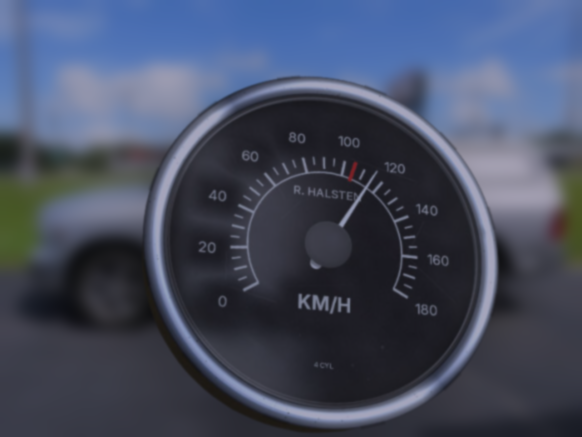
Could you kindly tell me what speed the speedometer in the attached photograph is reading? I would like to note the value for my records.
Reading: 115 km/h
